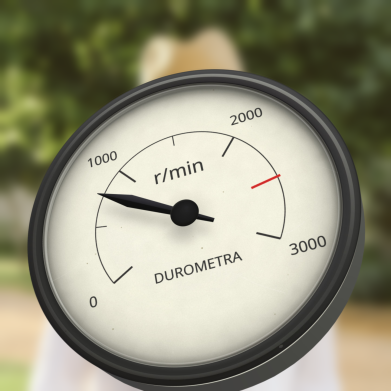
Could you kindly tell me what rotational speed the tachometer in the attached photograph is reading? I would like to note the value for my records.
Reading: 750 rpm
